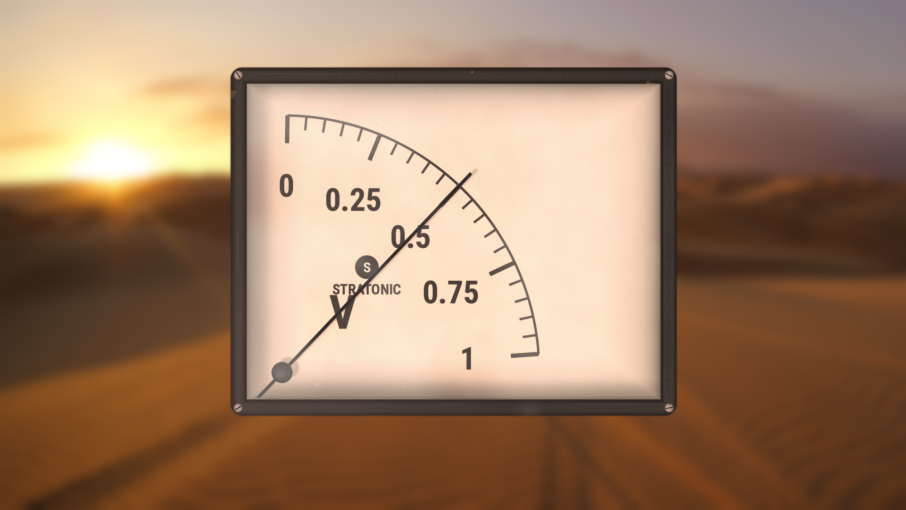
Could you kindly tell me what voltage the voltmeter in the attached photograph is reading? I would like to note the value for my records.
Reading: 0.5 V
